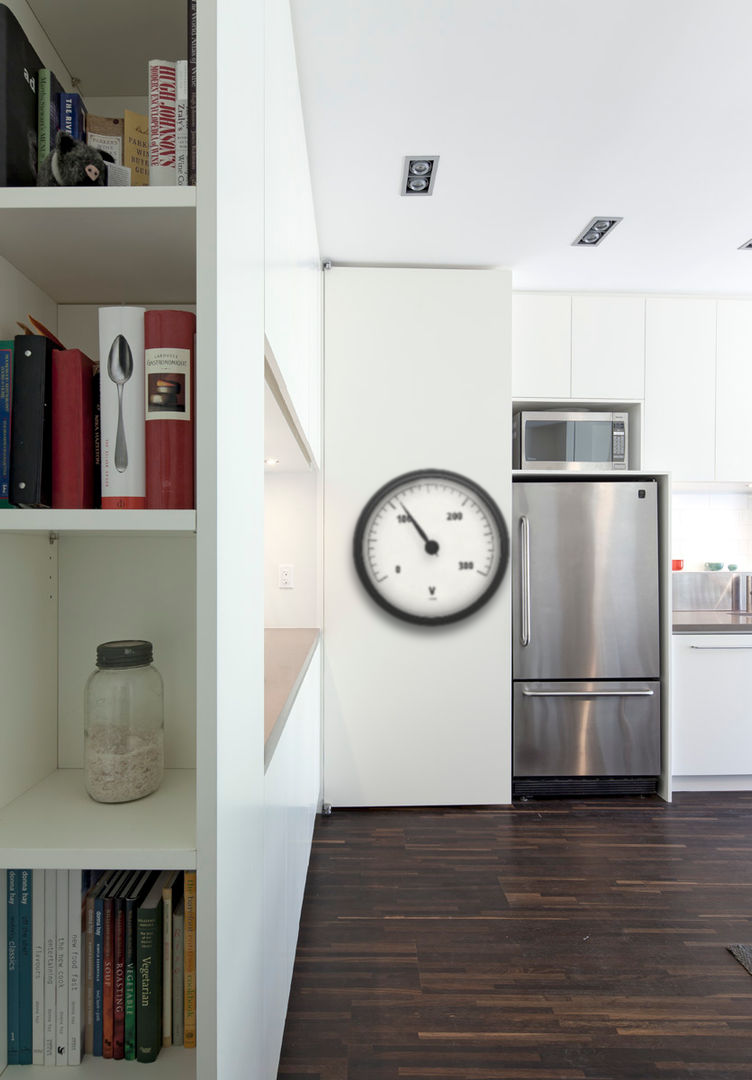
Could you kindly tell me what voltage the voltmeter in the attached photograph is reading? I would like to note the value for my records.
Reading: 110 V
